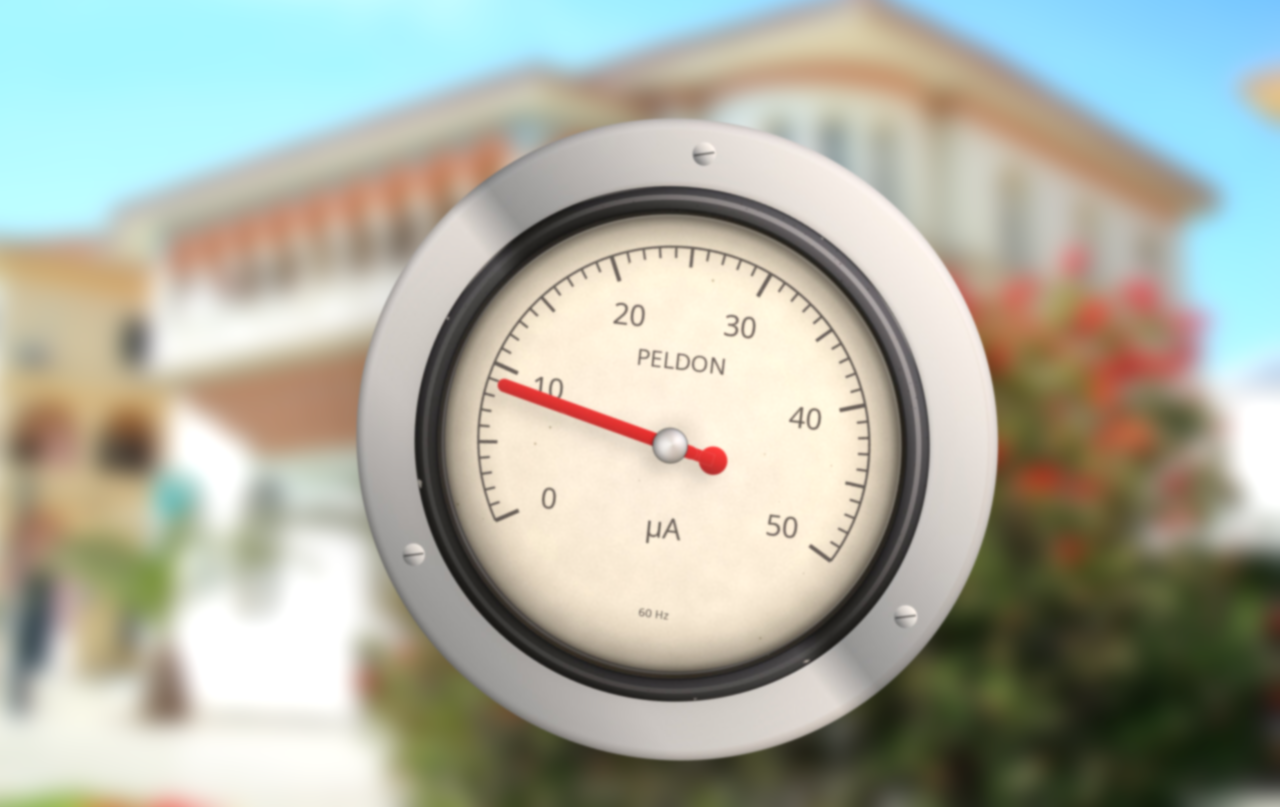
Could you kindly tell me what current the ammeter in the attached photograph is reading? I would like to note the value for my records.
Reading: 9 µA
